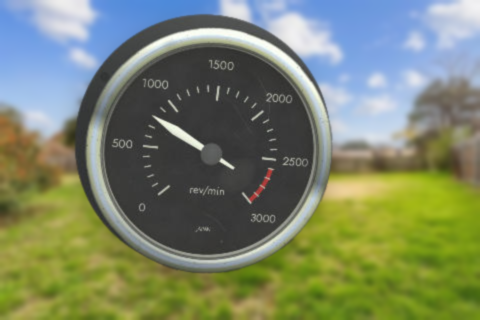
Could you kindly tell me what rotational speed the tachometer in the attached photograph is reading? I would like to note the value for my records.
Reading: 800 rpm
